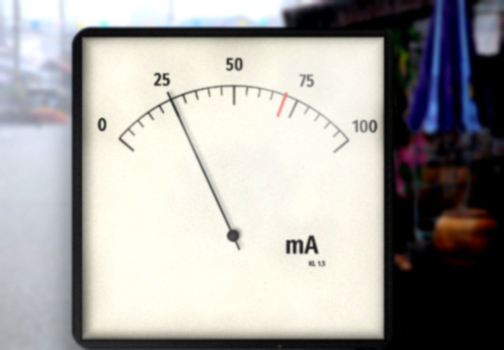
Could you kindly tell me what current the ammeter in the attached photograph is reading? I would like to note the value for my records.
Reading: 25 mA
